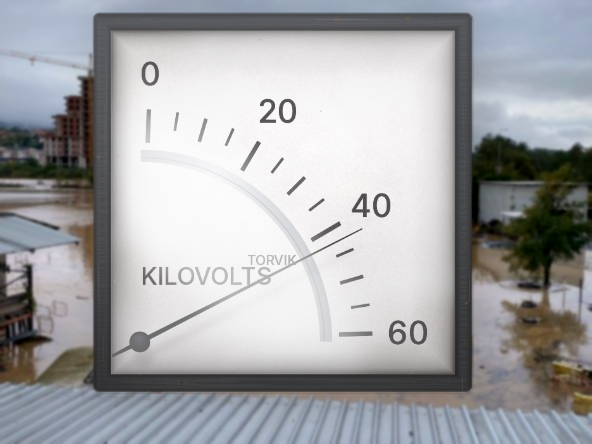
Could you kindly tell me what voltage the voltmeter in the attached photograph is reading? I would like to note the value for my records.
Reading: 42.5 kV
